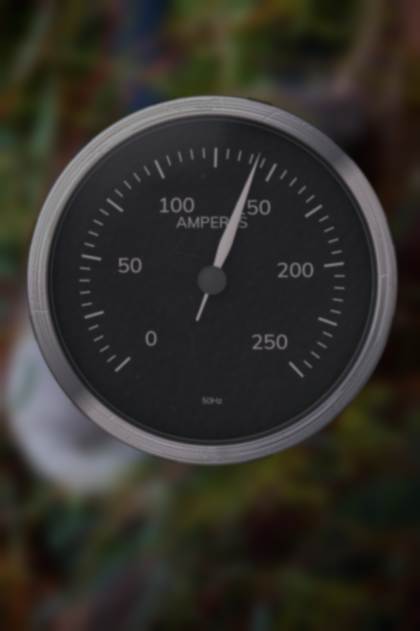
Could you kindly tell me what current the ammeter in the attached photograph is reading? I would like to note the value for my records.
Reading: 142.5 A
